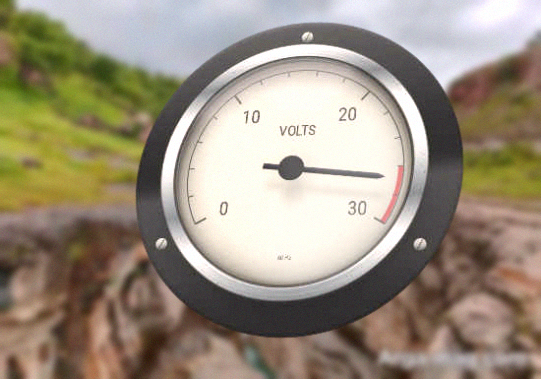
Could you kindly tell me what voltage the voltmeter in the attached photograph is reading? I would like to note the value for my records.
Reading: 27 V
